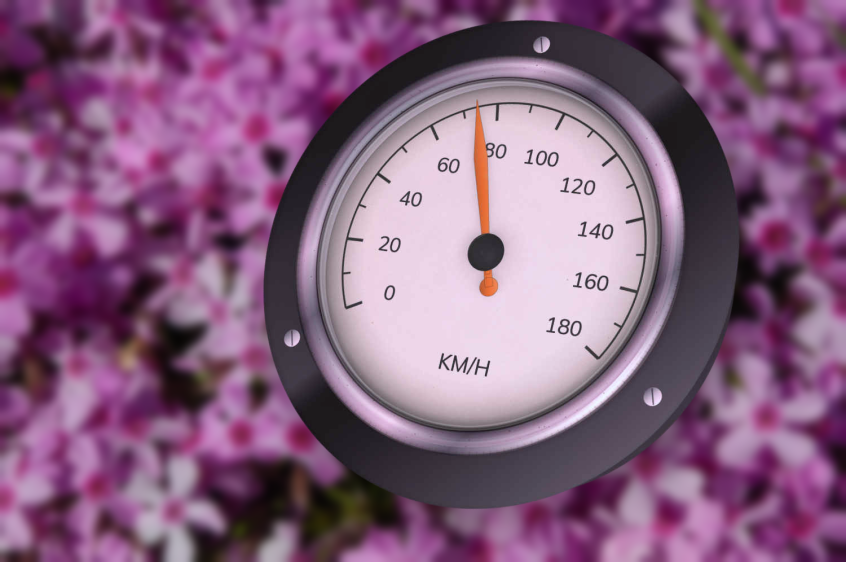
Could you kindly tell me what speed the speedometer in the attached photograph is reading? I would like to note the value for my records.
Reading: 75 km/h
